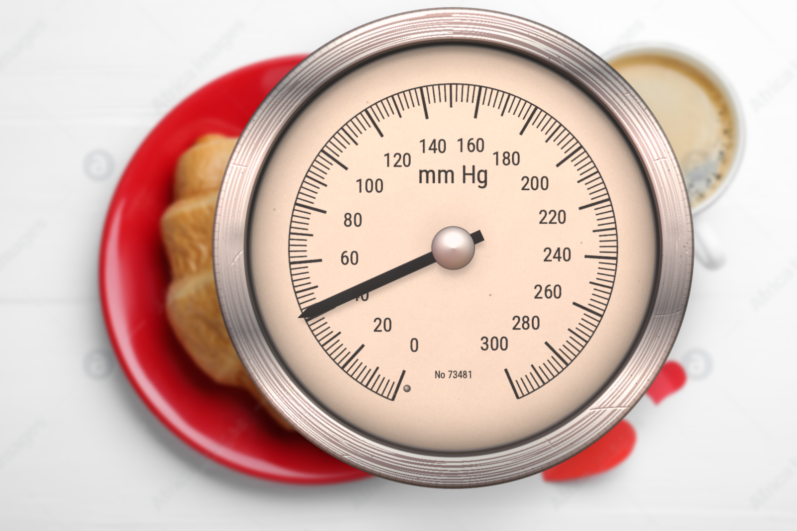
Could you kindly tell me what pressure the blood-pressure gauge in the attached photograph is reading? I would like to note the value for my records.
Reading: 42 mmHg
